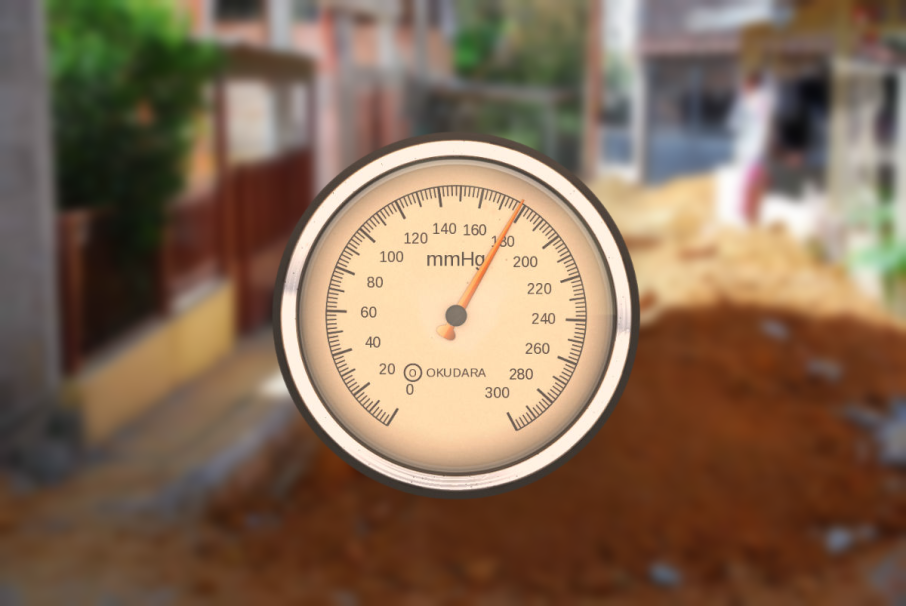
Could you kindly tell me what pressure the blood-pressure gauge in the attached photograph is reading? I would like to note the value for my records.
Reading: 178 mmHg
